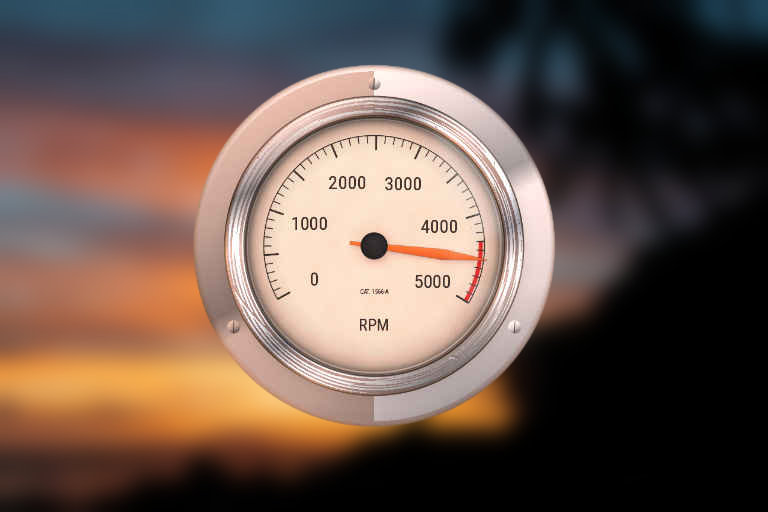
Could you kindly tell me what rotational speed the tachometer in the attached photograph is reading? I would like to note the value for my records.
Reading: 4500 rpm
